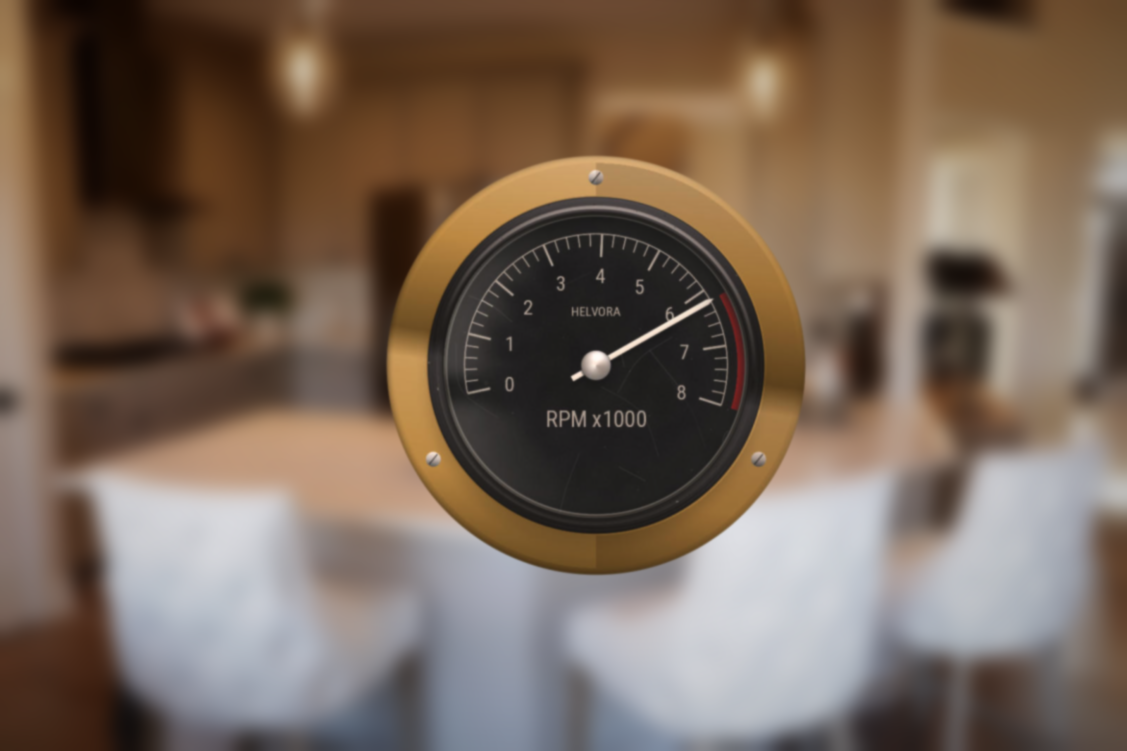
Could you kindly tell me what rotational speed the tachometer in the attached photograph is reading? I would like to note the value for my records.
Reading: 6200 rpm
